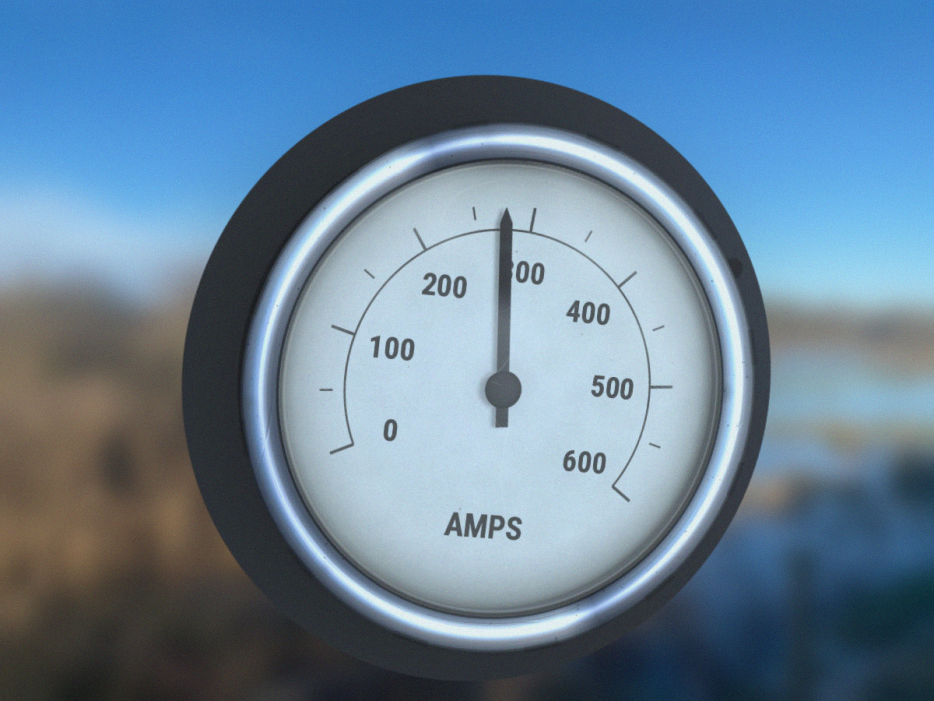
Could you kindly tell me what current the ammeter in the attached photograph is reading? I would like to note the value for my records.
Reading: 275 A
